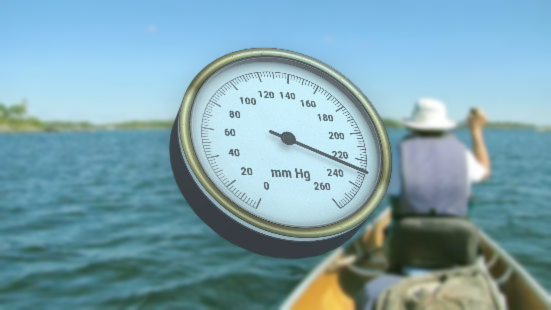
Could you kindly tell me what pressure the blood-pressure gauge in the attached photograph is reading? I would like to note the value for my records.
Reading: 230 mmHg
